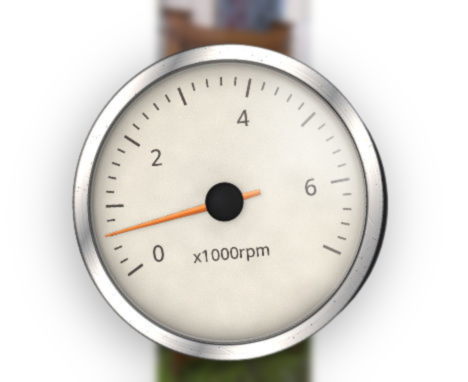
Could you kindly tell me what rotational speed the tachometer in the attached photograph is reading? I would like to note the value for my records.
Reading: 600 rpm
